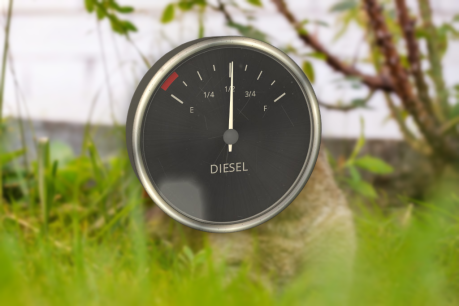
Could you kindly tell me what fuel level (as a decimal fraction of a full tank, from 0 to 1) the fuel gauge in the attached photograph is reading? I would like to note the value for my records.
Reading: 0.5
